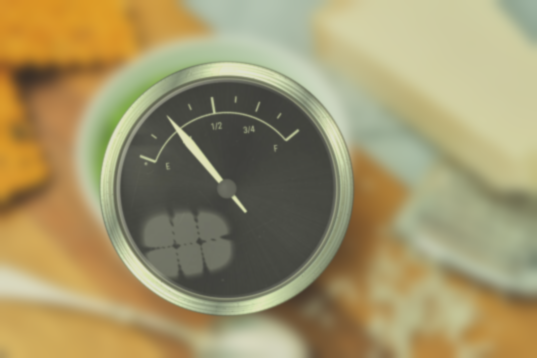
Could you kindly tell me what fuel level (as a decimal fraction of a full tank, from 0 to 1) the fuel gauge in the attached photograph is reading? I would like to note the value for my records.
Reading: 0.25
